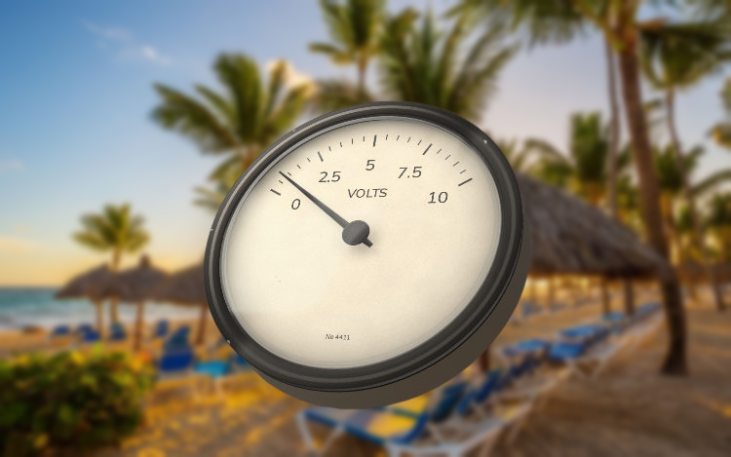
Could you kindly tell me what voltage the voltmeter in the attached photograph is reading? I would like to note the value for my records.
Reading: 0.75 V
